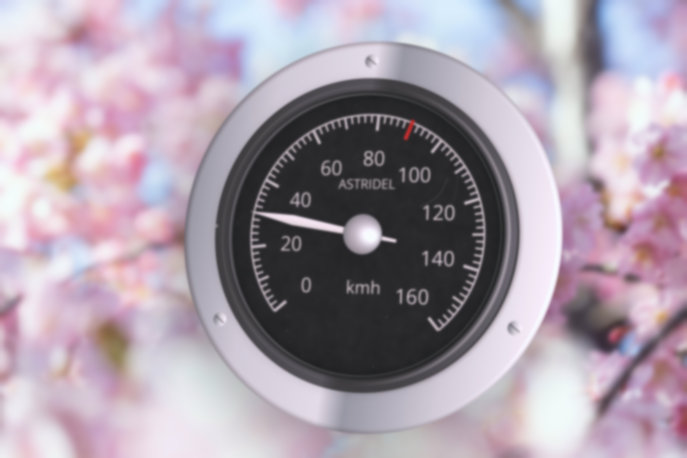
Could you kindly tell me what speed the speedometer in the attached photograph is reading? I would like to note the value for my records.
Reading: 30 km/h
